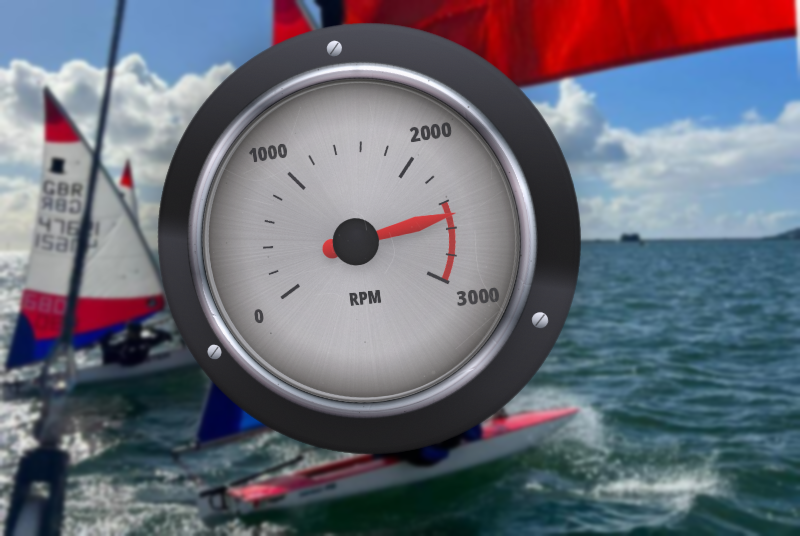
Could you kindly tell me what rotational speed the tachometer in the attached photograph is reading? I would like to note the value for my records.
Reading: 2500 rpm
